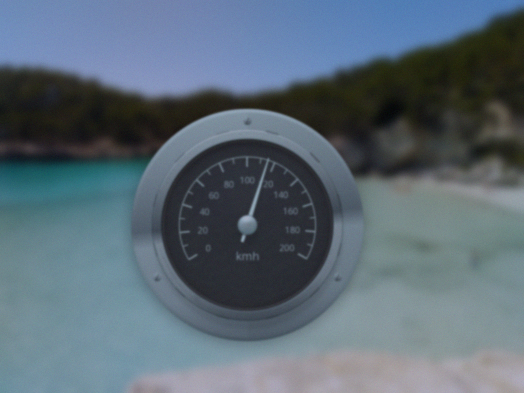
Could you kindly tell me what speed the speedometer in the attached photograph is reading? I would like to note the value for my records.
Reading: 115 km/h
